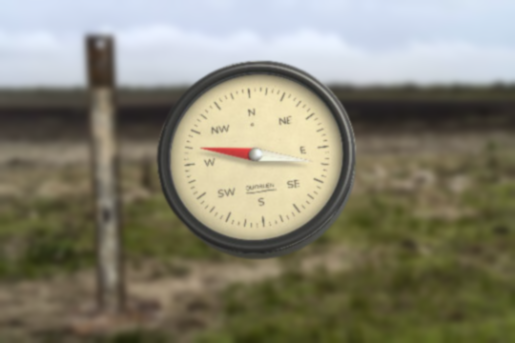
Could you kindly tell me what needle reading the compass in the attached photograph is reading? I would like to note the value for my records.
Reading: 285 °
